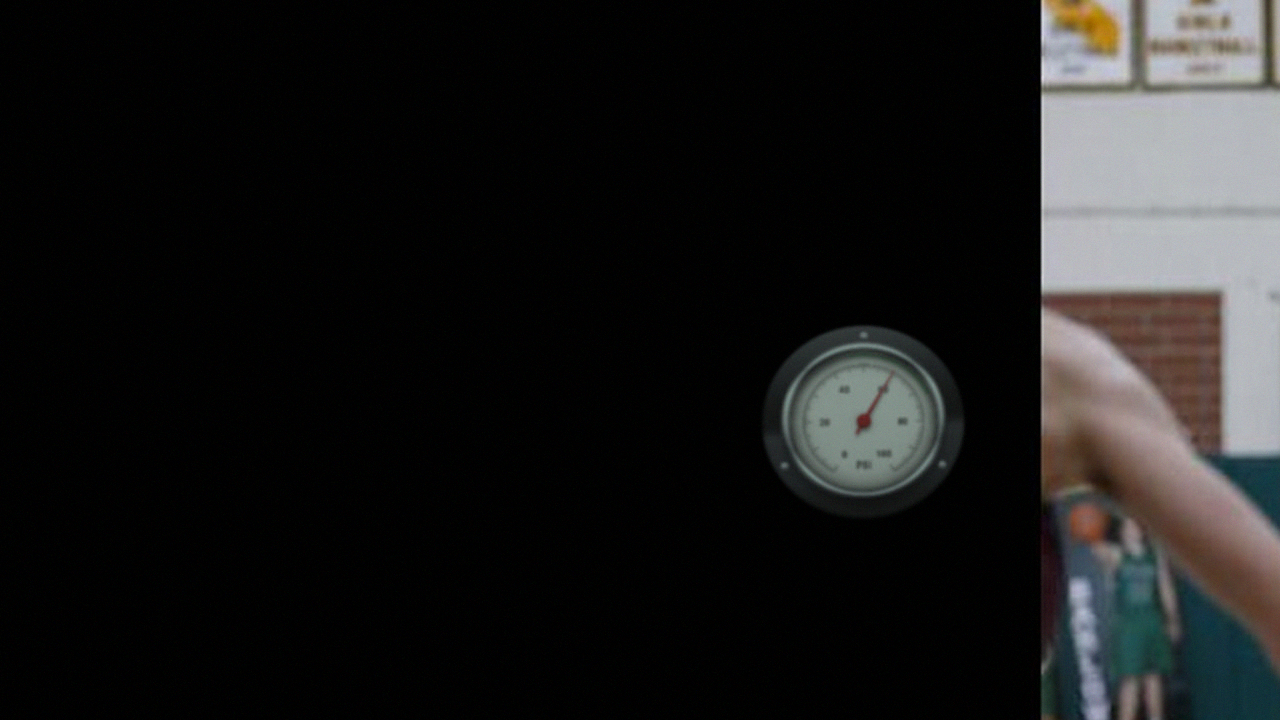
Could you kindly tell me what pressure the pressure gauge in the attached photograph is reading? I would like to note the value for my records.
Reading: 60 psi
